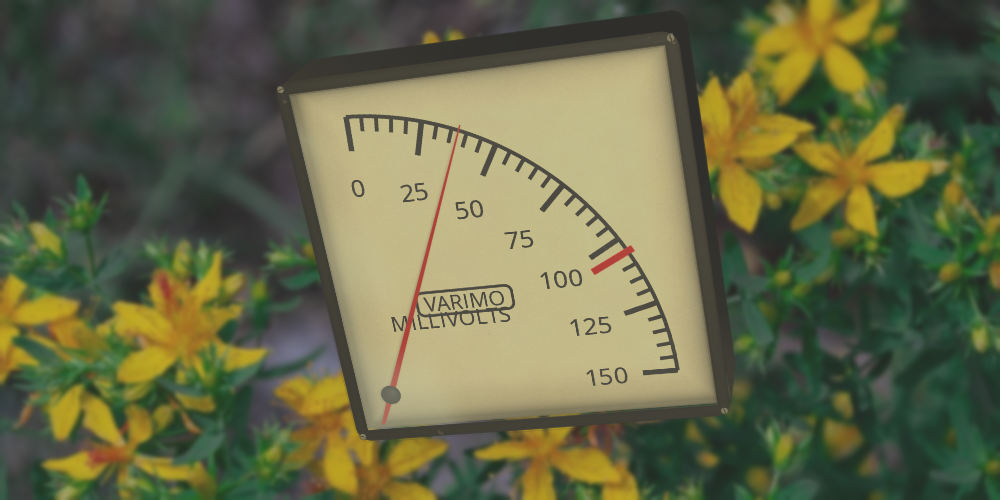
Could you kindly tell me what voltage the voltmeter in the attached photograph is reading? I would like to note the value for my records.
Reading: 37.5 mV
